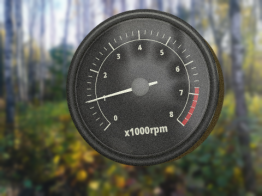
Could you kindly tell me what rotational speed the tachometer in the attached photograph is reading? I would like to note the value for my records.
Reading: 1000 rpm
